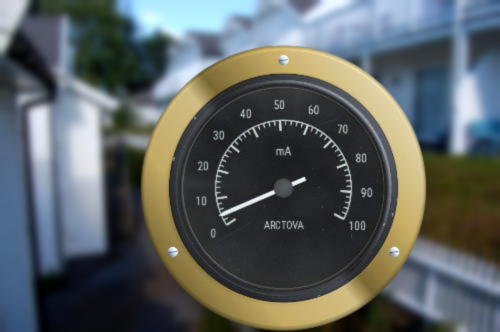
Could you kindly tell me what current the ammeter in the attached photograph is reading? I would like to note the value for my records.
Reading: 4 mA
